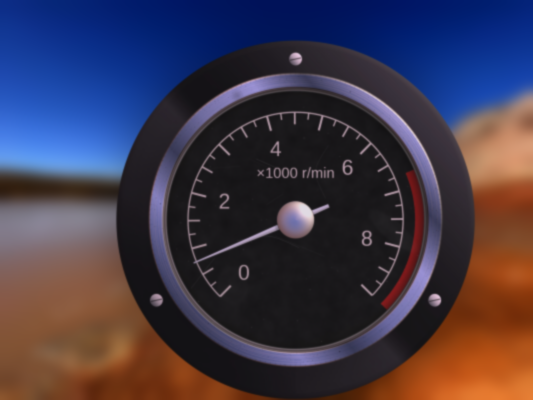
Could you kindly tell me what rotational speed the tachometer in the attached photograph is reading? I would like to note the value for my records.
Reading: 750 rpm
